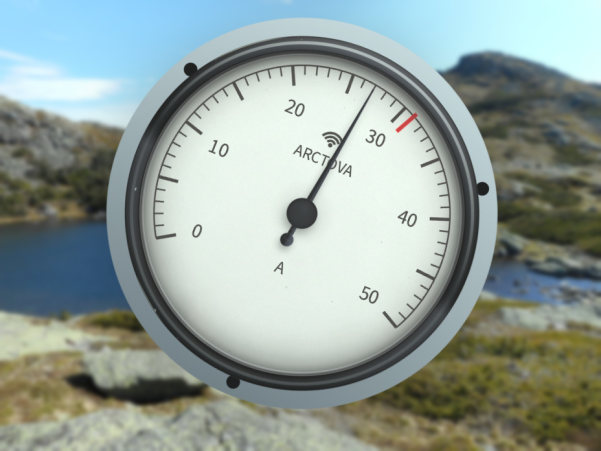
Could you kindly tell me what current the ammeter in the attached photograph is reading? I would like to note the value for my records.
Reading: 27 A
